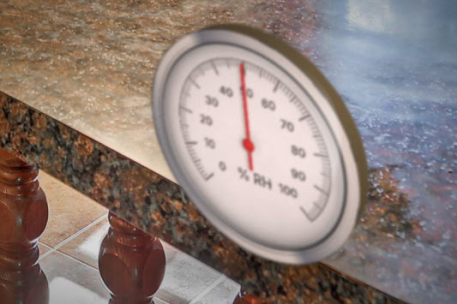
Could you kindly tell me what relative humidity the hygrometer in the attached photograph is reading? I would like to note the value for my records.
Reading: 50 %
